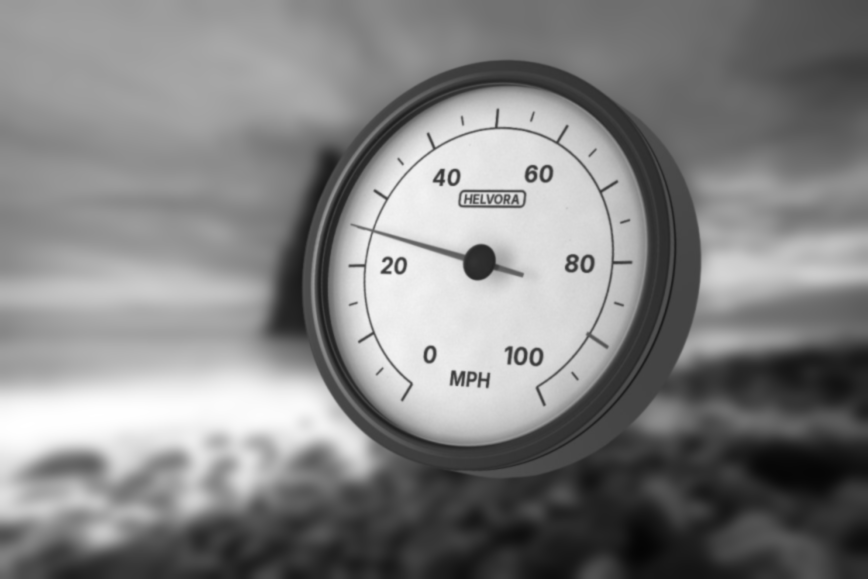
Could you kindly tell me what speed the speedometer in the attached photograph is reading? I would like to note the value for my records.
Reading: 25 mph
